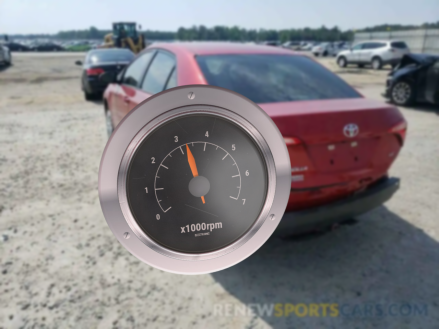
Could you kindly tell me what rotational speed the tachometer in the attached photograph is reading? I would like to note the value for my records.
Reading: 3250 rpm
